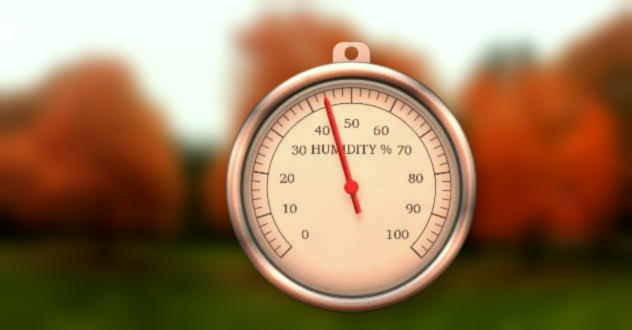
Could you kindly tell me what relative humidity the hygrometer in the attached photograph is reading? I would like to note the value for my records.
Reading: 44 %
